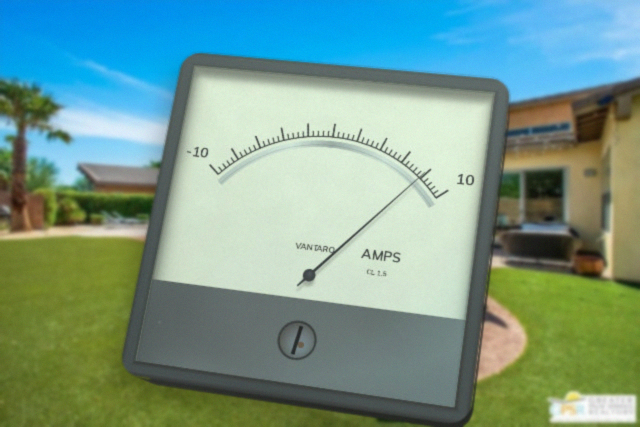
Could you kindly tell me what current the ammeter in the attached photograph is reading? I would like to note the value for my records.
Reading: 8 A
